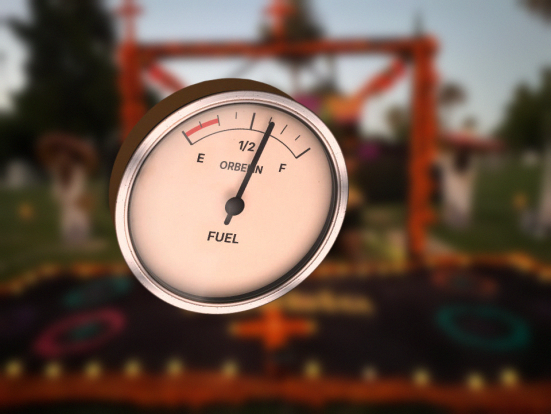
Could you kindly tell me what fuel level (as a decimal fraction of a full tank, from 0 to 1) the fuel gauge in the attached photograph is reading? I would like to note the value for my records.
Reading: 0.625
